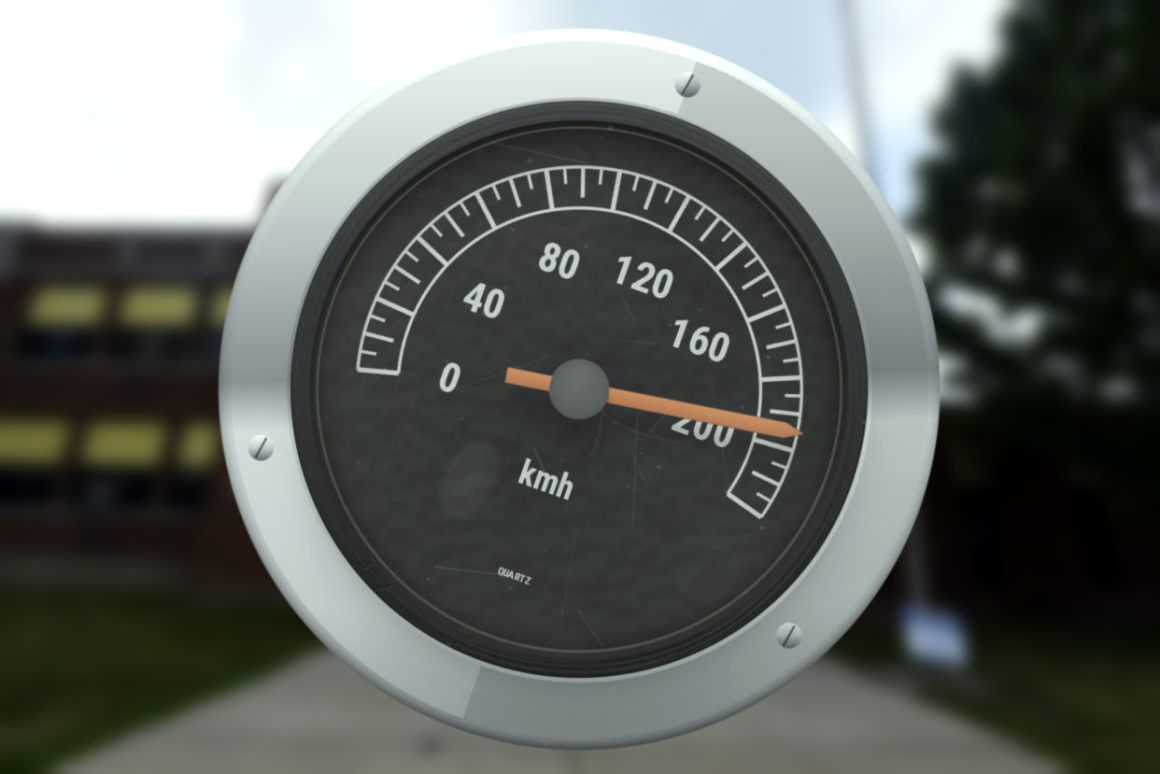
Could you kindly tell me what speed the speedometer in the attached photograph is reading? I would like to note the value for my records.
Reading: 195 km/h
